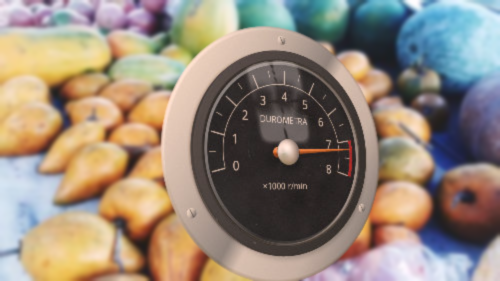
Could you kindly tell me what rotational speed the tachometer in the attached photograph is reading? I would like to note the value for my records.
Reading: 7250 rpm
